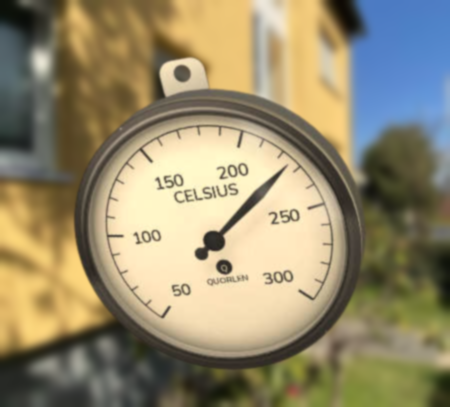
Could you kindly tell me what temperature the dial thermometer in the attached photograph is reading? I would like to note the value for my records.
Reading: 225 °C
